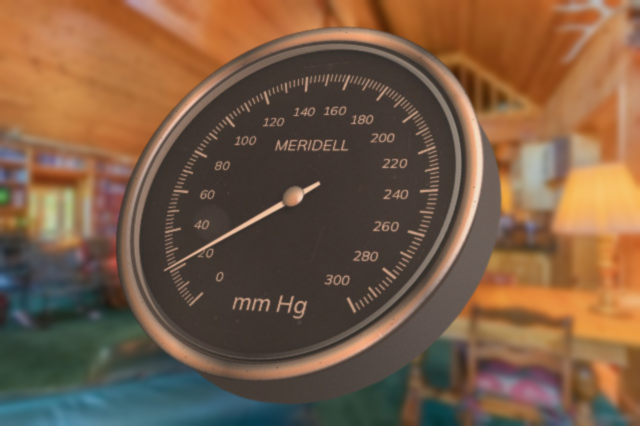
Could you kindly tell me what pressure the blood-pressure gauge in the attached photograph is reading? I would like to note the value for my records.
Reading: 20 mmHg
